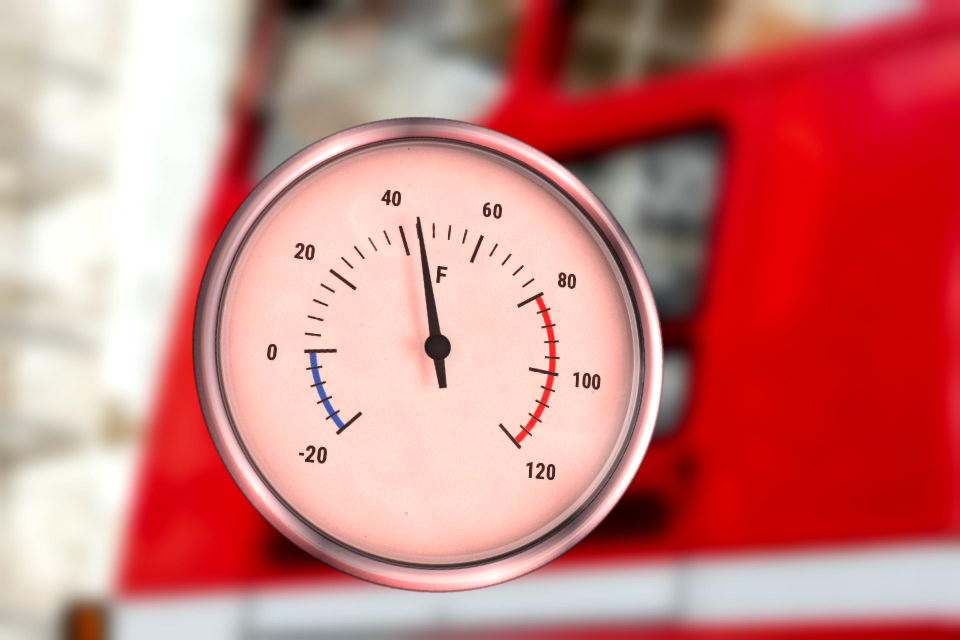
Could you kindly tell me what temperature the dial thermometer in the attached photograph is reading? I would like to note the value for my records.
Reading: 44 °F
